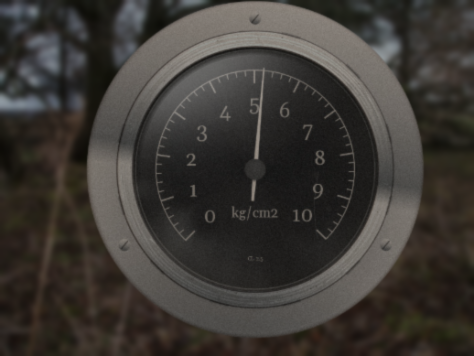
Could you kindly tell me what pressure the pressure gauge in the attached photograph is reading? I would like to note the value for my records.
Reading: 5.2 kg/cm²
